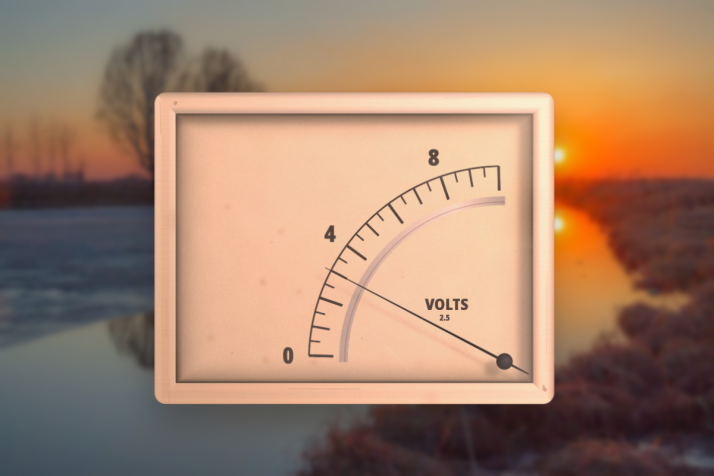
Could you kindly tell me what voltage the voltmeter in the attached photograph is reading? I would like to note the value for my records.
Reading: 3 V
